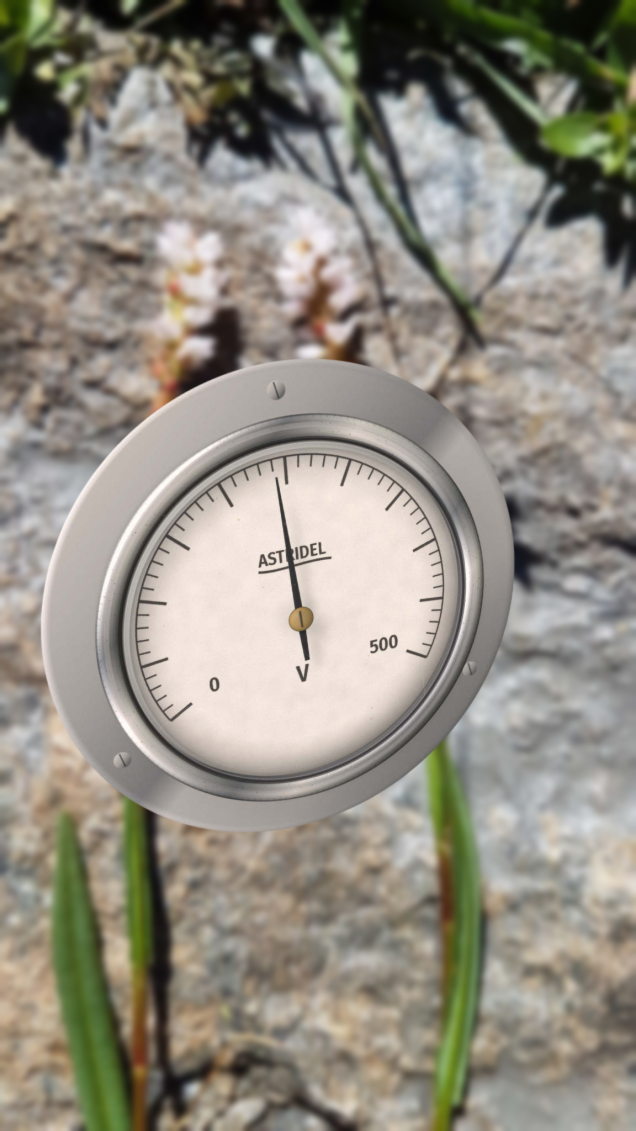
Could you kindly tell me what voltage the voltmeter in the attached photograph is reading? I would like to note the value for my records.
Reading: 240 V
